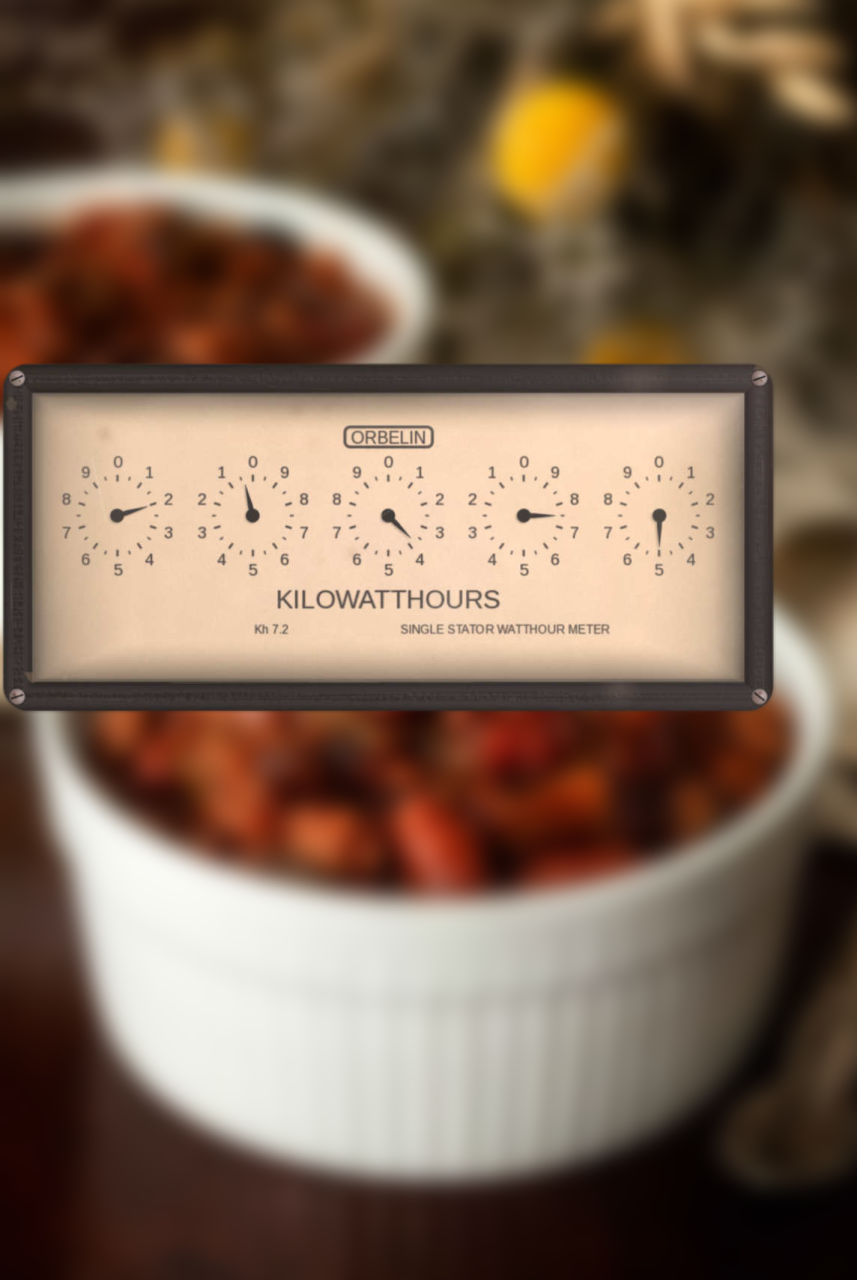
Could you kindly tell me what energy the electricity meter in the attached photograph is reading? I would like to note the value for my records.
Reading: 20375 kWh
